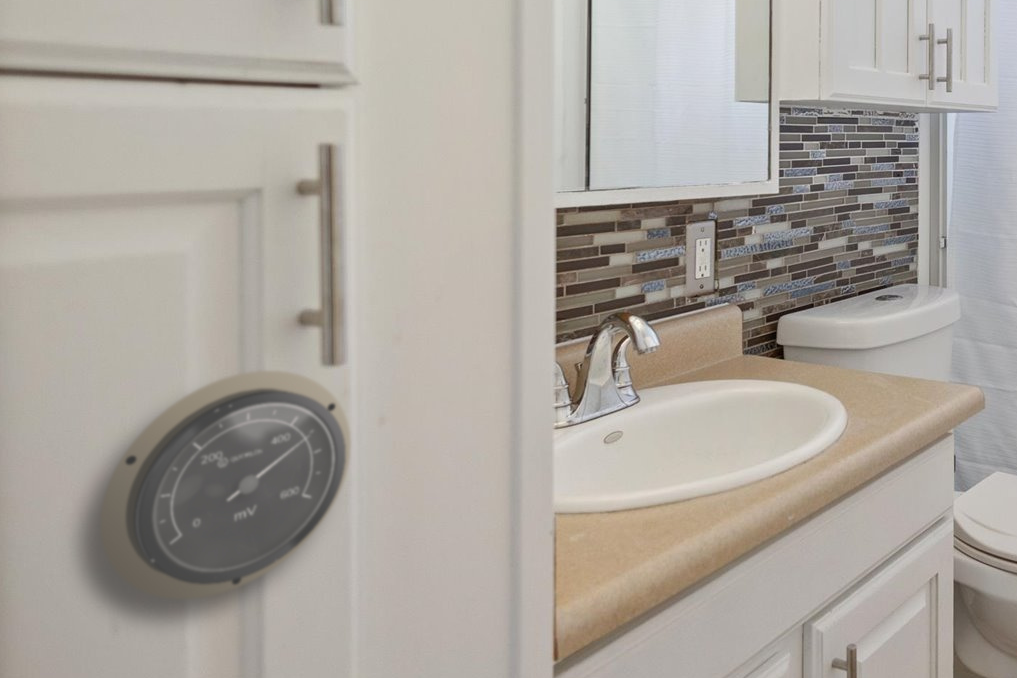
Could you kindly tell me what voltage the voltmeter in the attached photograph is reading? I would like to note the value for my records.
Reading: 450 mV
